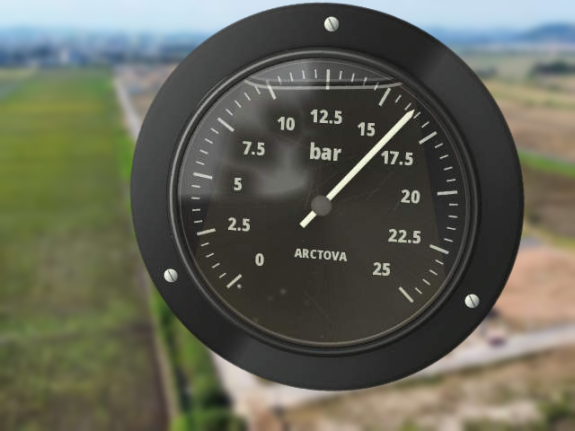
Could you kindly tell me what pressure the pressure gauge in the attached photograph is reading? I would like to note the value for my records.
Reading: 16.25 bar
